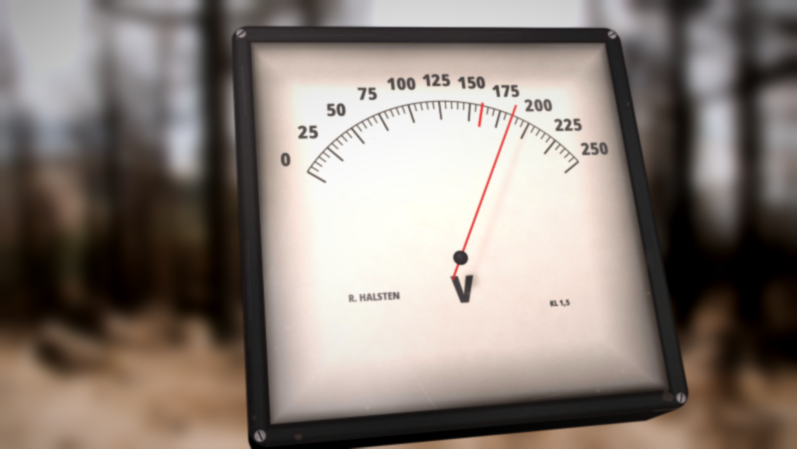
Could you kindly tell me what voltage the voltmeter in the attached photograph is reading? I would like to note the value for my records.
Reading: 185 V
